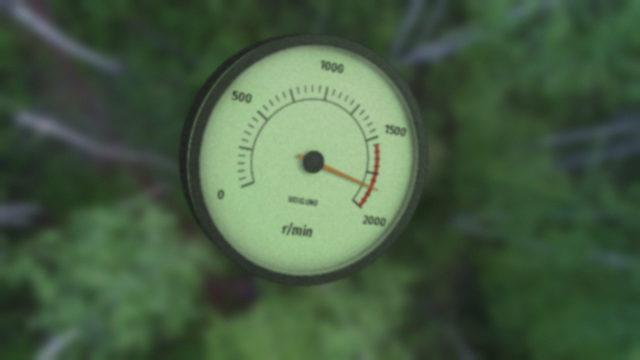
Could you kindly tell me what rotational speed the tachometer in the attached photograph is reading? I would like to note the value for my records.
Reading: 1850 rpm
